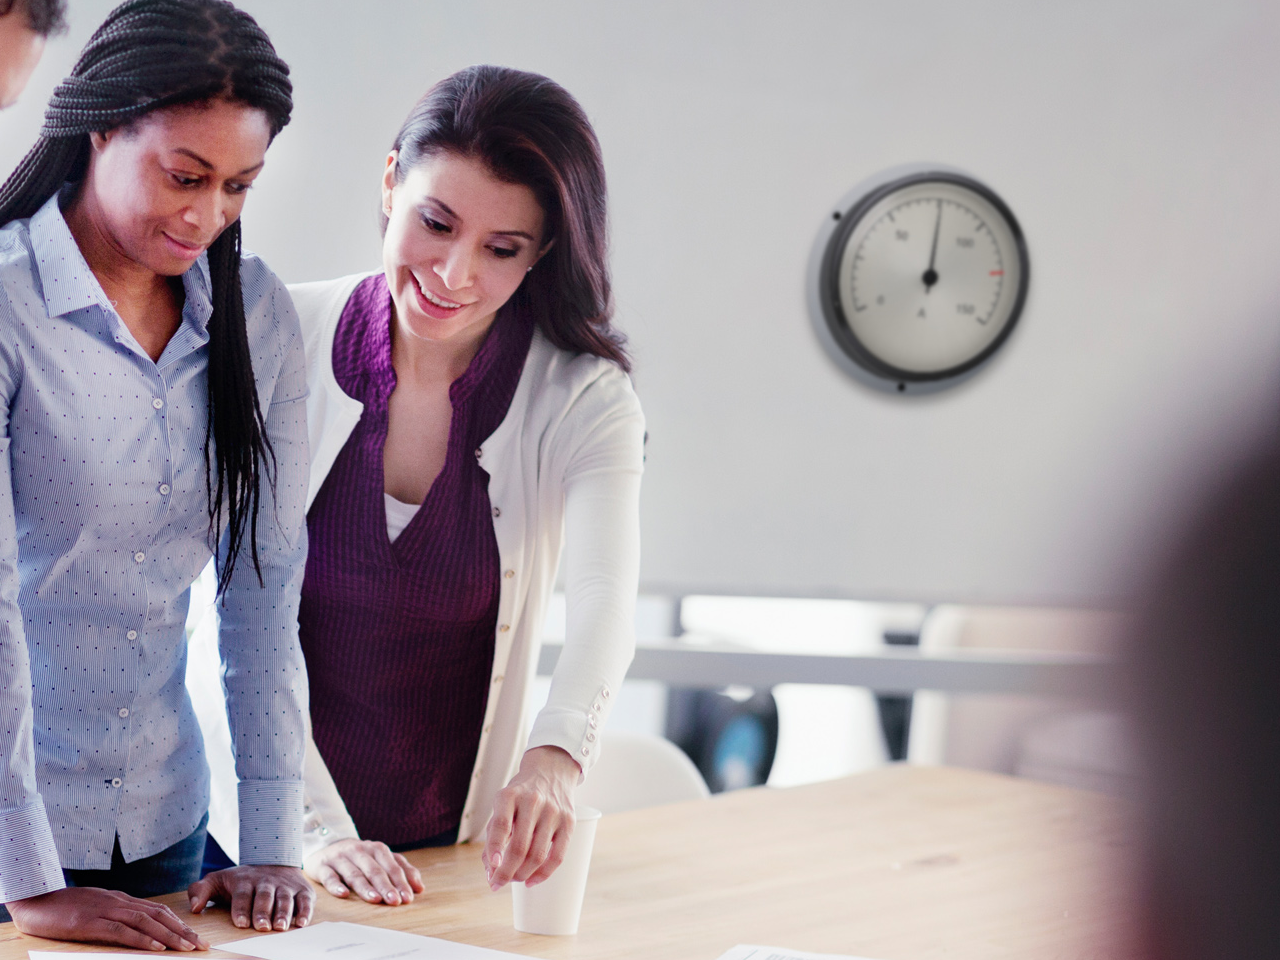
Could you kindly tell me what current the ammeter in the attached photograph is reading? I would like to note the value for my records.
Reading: 75 A
